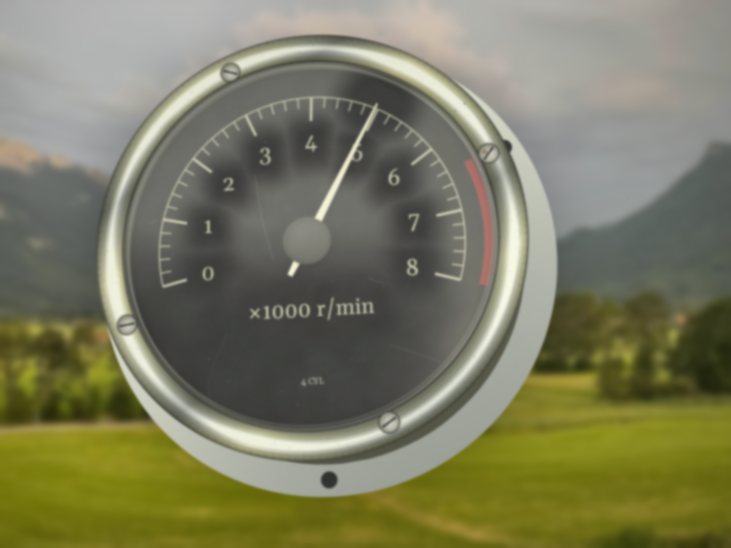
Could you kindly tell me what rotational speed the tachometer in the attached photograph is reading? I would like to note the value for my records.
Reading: 5000 rpm
